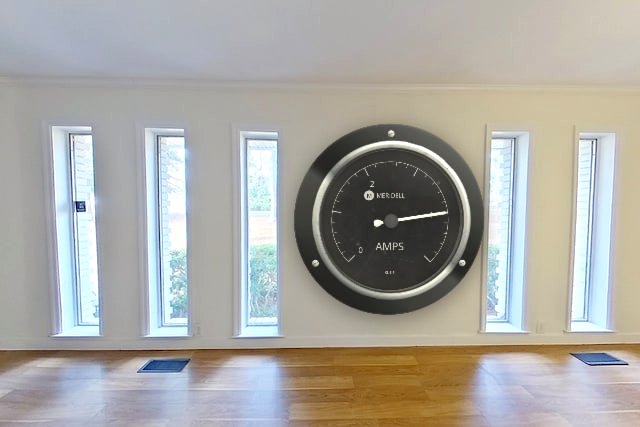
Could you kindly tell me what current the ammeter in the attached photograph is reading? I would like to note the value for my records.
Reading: 4 A
